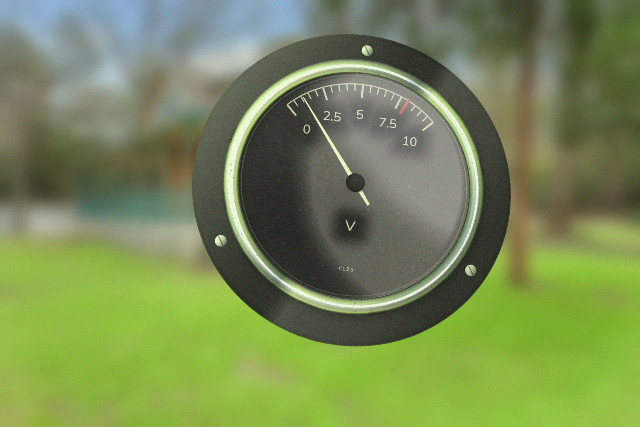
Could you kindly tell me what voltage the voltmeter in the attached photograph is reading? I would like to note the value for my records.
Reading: 1 V
